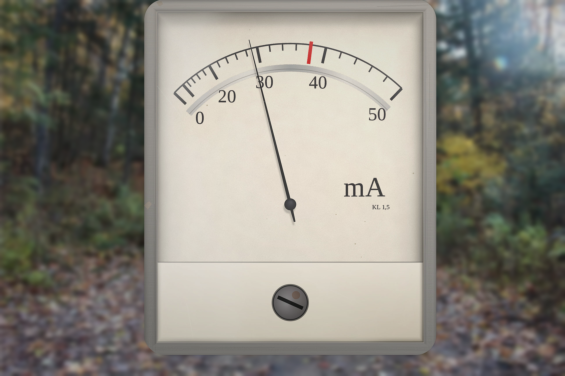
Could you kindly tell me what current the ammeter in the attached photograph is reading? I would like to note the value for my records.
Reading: 29 mA
